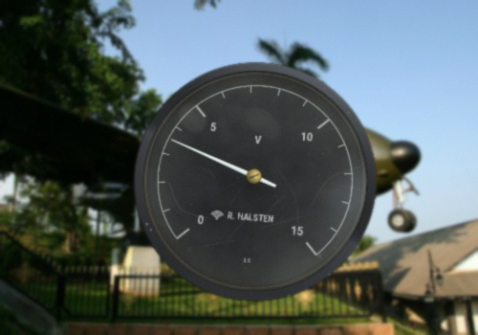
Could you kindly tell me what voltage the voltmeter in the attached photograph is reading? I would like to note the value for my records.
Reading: 3.5 V
